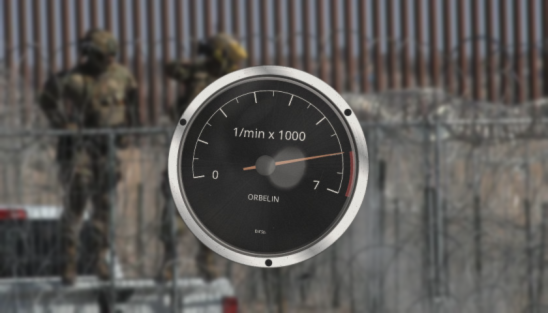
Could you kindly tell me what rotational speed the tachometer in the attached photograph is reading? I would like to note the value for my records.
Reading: 6000 rpm
